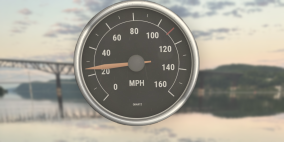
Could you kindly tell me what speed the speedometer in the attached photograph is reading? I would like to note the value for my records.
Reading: 25 mph
